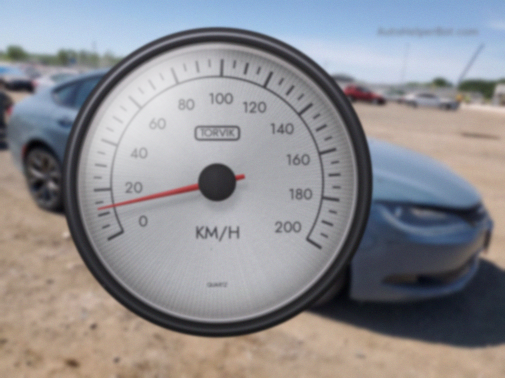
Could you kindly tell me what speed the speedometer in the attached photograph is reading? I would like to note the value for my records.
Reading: 12.5 km/h
